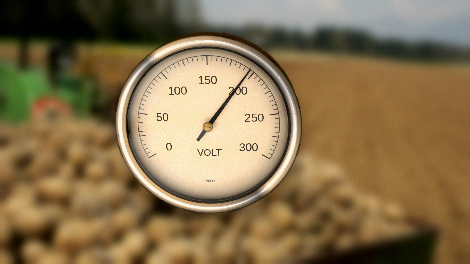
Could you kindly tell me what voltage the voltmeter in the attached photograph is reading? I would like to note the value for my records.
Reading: 195 V
